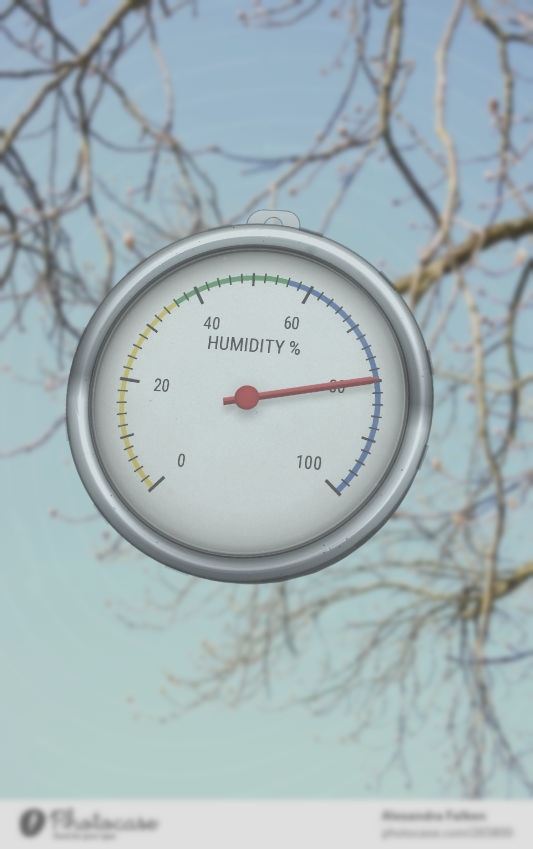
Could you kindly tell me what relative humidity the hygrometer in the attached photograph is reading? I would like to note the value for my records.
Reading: 80 %
